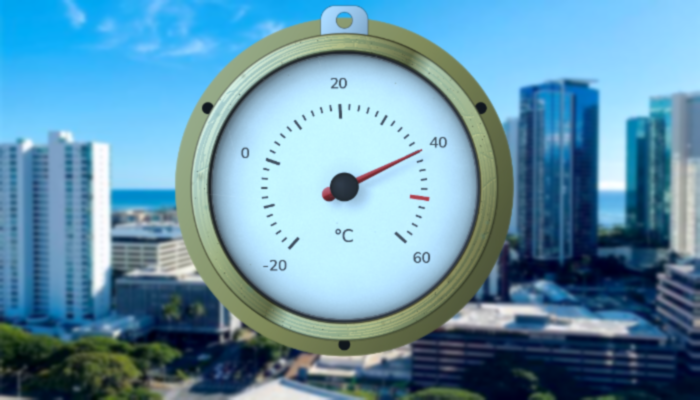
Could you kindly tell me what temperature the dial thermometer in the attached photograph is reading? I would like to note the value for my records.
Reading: 40 °C
